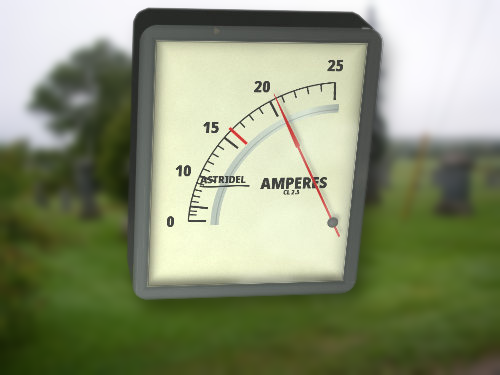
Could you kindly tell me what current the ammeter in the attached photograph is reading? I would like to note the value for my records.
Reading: 20.5 A
